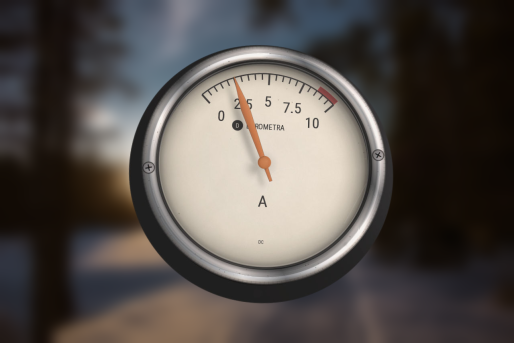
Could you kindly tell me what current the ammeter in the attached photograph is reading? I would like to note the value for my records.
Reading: 2.5 A
